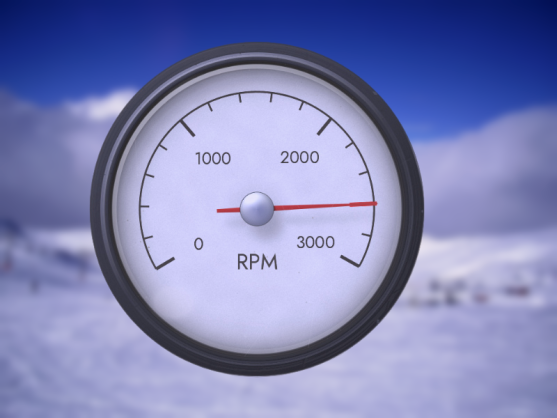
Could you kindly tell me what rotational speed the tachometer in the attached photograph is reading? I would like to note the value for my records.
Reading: 2600 rpm
